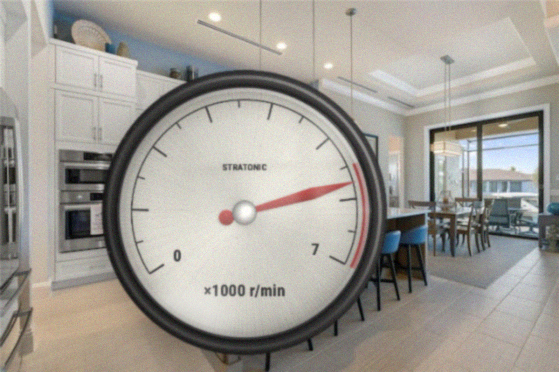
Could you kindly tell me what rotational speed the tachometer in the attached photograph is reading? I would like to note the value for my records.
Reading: 5750 rpm
